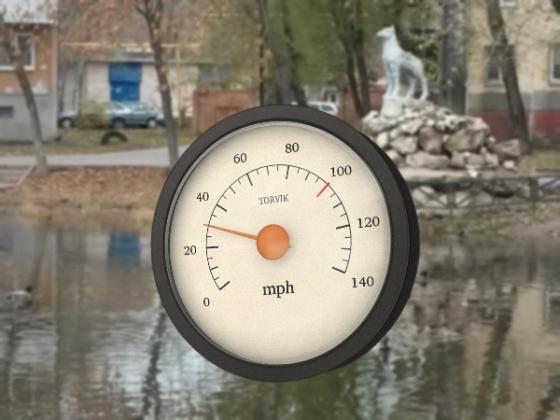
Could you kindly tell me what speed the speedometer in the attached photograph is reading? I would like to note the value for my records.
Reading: 30 mph
